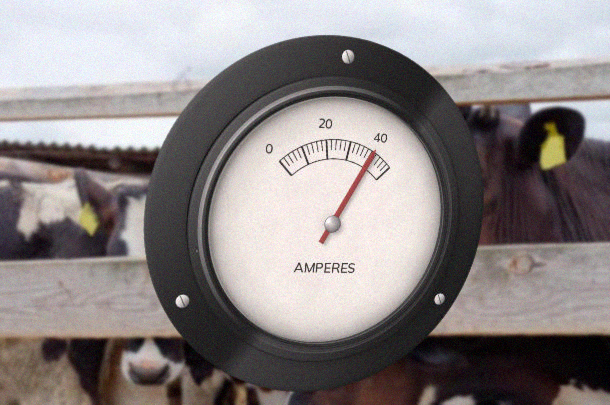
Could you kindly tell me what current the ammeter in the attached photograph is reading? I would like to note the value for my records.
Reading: 40 A
